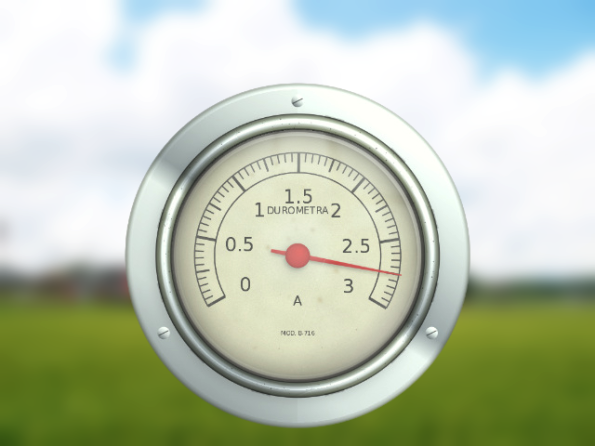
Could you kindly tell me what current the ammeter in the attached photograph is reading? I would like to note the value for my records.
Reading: 2.75 A
